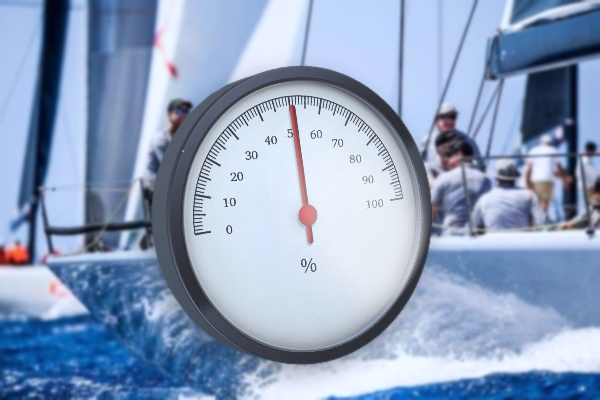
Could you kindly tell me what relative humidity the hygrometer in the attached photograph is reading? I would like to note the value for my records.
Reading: 50 %
